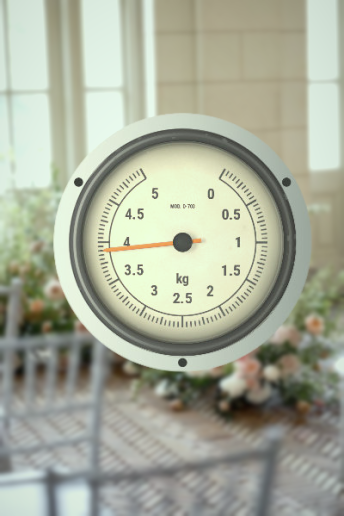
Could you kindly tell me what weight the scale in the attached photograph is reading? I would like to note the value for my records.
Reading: 3.9 kg
